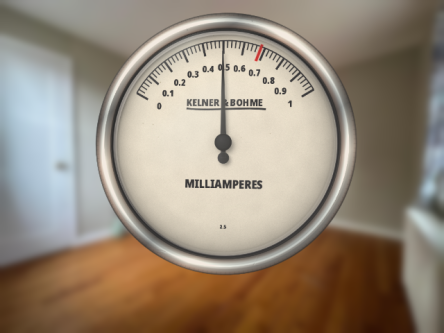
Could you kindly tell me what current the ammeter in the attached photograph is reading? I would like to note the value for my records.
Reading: 0.5 mA
